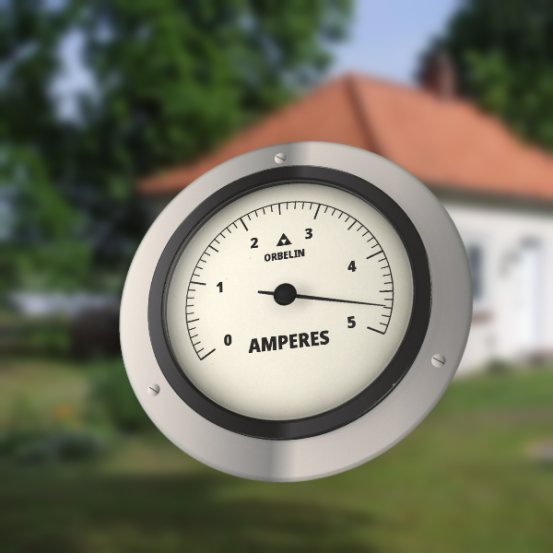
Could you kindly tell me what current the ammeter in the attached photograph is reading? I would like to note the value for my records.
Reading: 4.7 A
